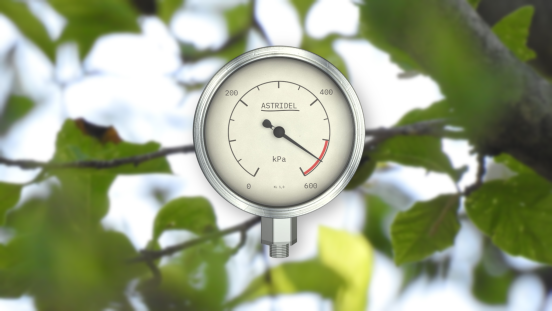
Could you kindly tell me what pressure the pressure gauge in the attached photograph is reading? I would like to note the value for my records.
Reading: 550 kPa
